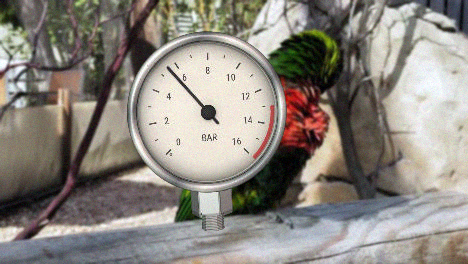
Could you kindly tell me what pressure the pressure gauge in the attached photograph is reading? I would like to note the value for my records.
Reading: 5.5 bar
